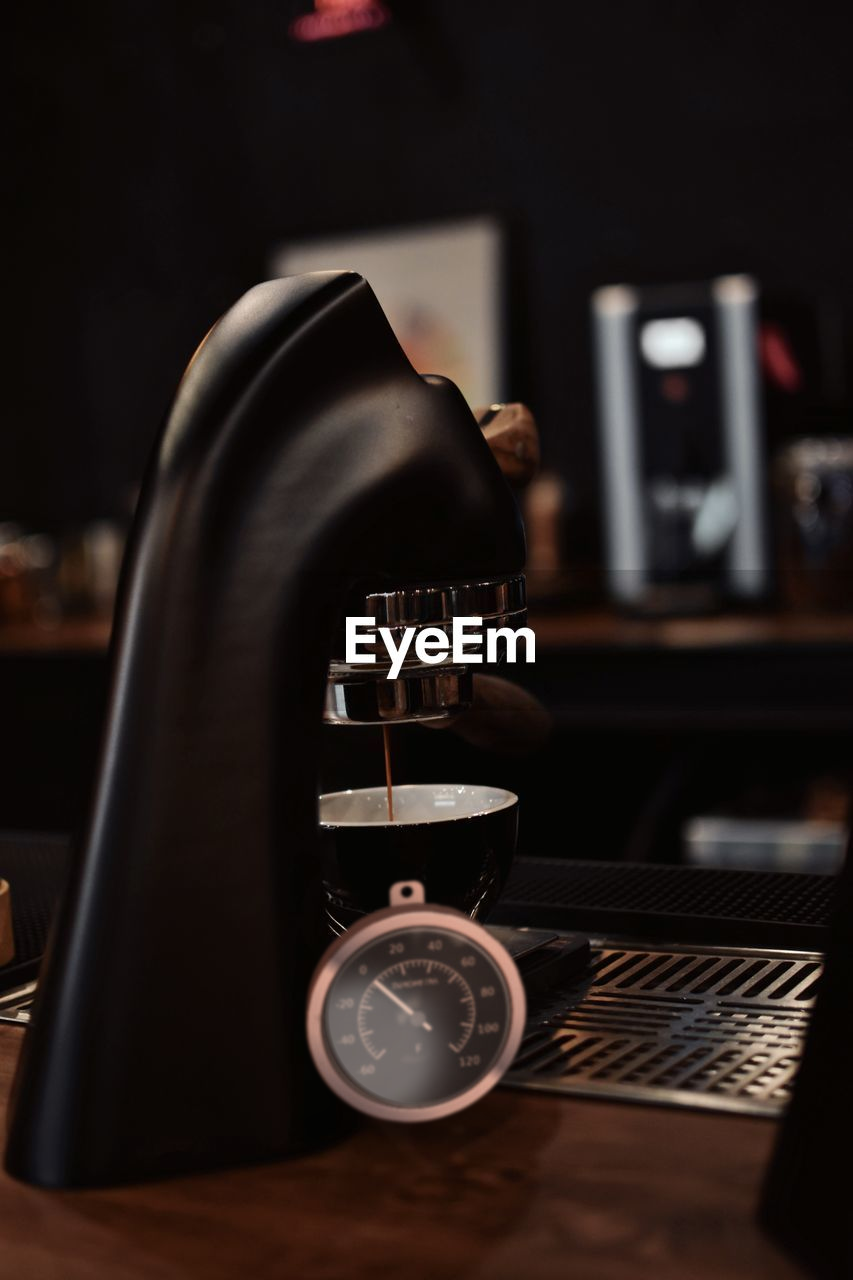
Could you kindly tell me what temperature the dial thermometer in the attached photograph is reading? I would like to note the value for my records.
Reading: 0 °F
